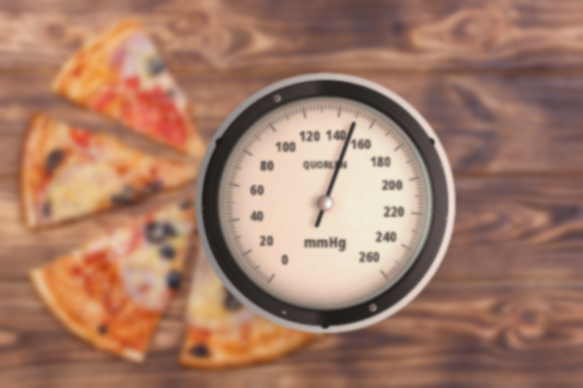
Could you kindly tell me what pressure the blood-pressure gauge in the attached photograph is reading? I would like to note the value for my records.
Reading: 150 mmHg
